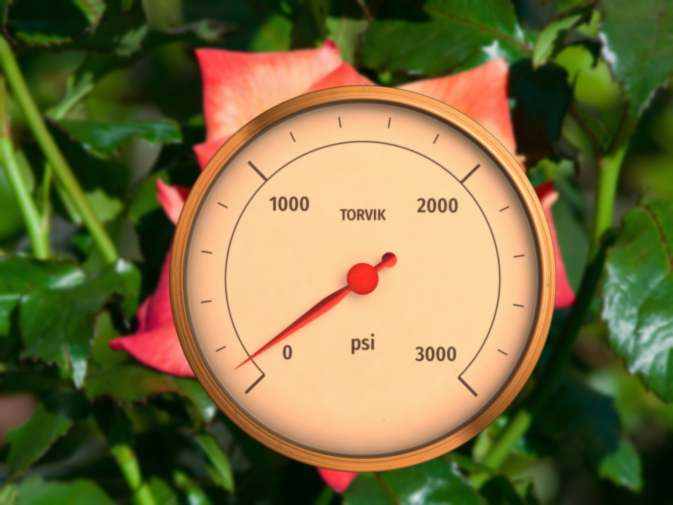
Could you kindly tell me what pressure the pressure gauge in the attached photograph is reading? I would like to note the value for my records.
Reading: 100 psi
